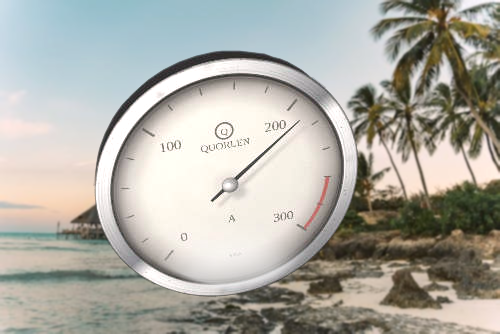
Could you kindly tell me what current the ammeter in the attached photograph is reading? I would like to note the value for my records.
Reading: 210 A
